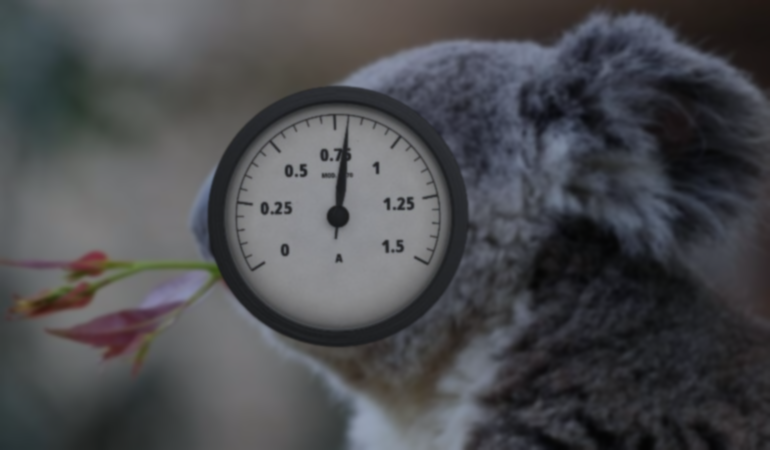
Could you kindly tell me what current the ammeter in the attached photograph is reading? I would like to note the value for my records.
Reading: 0.8 A
